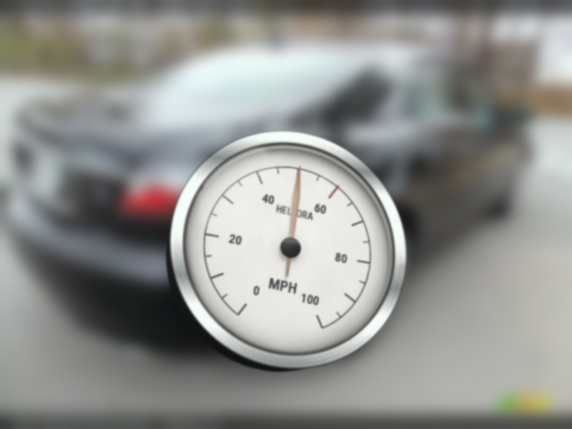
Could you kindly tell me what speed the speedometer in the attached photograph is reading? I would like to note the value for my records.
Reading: 50 mph
